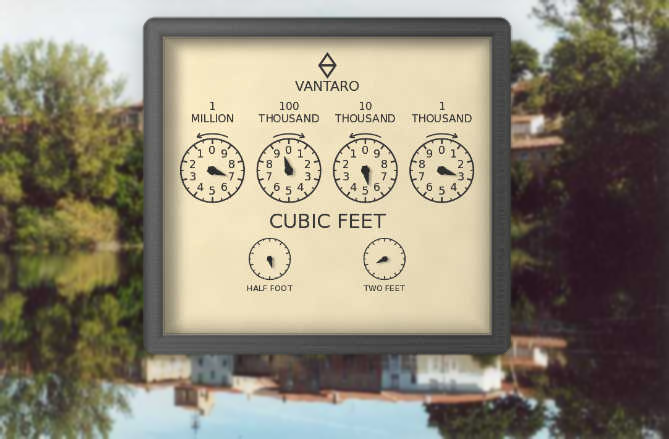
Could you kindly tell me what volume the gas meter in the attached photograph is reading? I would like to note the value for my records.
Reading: 695300 ft³
